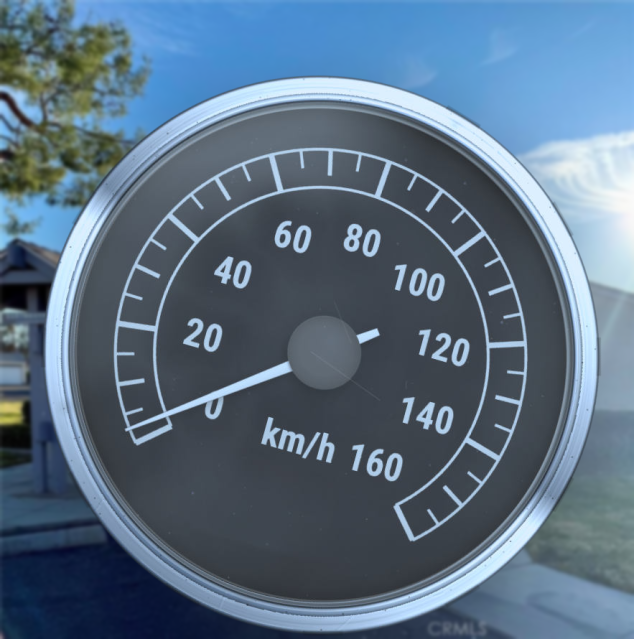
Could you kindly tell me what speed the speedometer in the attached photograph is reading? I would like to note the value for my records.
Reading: 2.5 km/h
